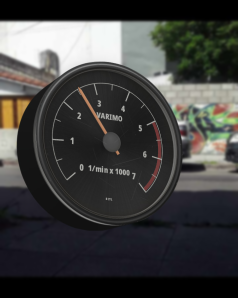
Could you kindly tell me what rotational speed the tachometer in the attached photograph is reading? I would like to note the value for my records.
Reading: 2500 rpm
